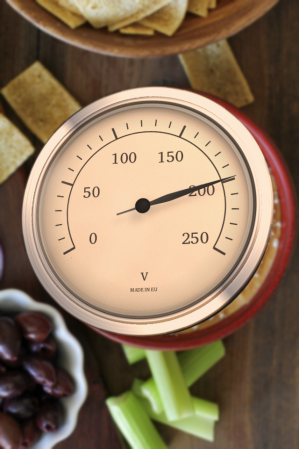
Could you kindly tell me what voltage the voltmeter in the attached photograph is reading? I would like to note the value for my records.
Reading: 200 V
